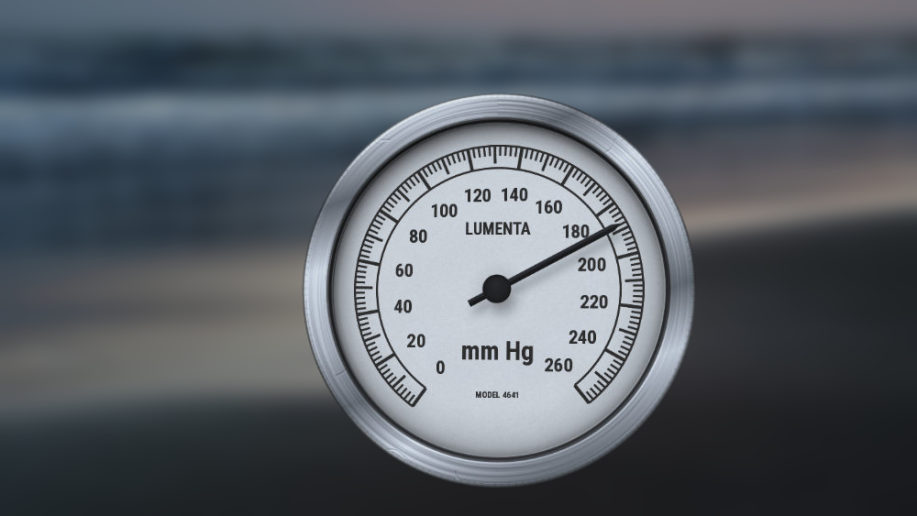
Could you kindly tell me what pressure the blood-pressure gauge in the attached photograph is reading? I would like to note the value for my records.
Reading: 188 mmHg
